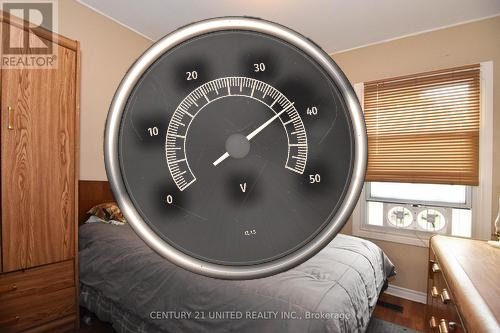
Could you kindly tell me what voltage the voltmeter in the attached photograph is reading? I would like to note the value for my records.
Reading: 37.5 V
